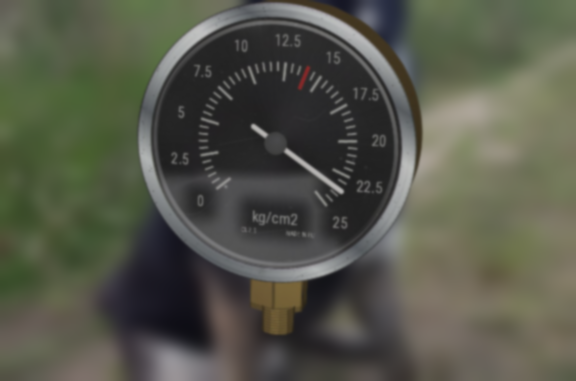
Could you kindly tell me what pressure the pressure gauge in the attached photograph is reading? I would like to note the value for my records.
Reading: 23.5 kg/cm²
